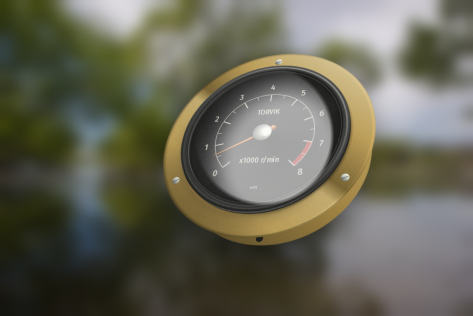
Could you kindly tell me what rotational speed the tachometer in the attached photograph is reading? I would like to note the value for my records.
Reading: 500 rpm
